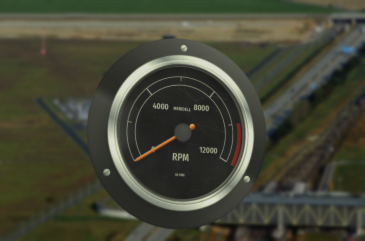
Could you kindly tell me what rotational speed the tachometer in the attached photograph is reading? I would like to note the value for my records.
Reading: 0 rpm
